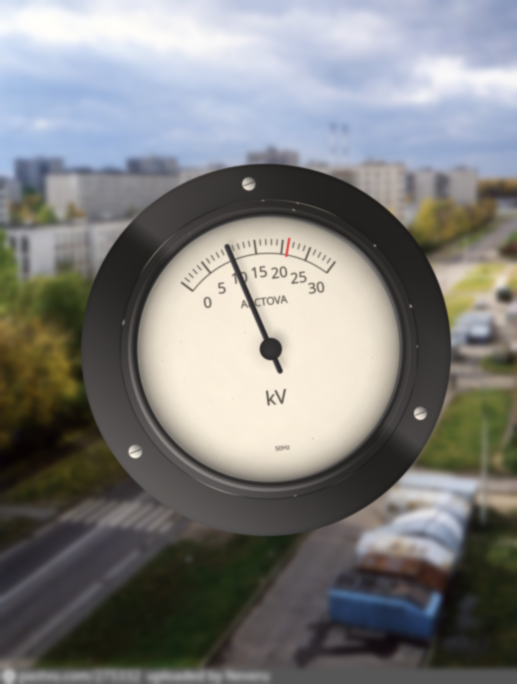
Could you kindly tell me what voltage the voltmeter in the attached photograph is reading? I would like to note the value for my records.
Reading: 10 kV
